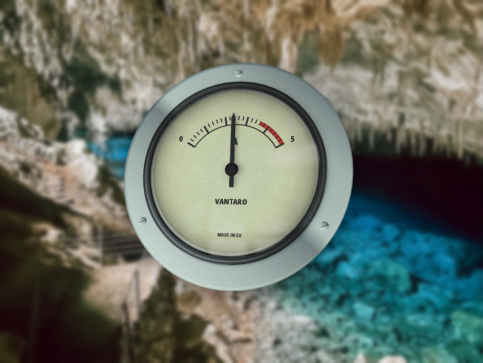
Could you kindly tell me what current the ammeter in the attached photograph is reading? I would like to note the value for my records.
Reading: 2.4 A
